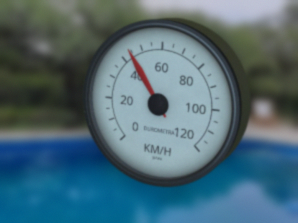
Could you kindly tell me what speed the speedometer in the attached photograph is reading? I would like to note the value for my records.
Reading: 45 km/h
